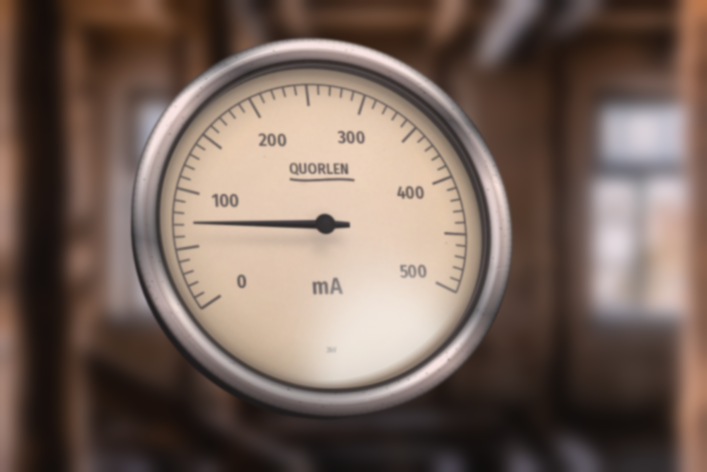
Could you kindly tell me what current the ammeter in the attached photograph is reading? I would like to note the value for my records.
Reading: 70 mA
